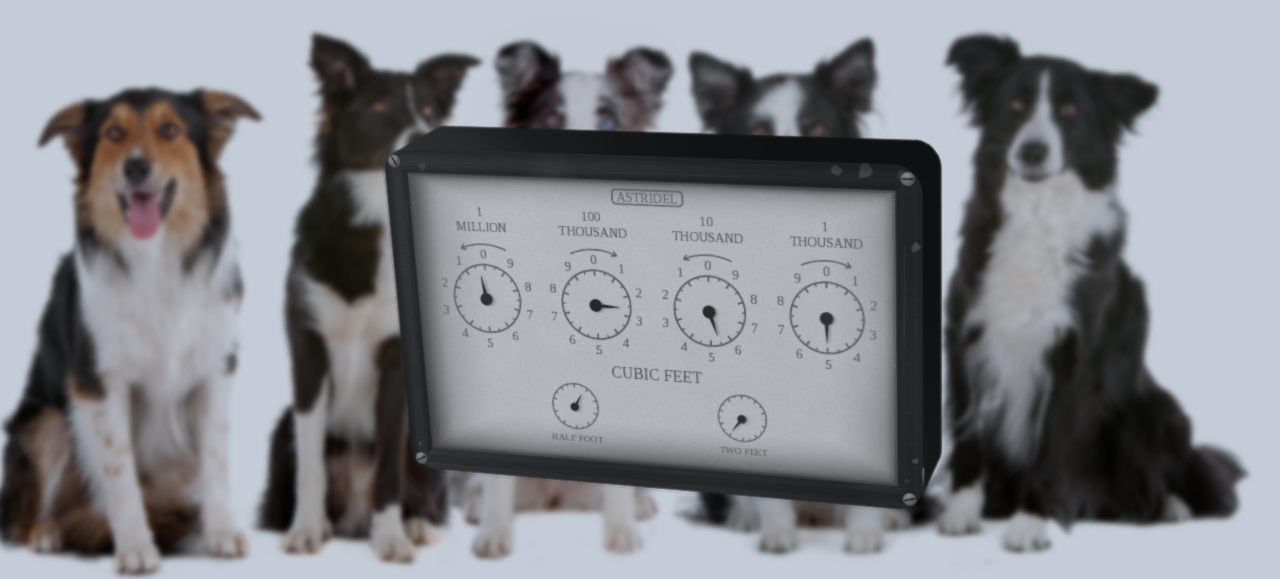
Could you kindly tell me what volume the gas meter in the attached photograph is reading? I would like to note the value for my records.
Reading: 25500 ft³
